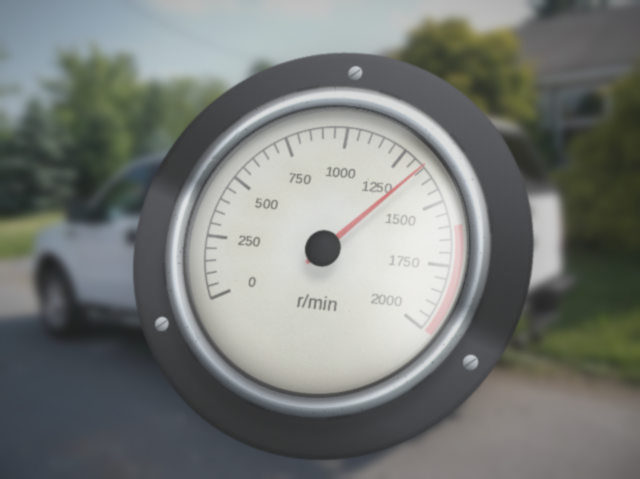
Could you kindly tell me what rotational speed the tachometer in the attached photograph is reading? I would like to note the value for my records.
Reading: 1350 rpm
